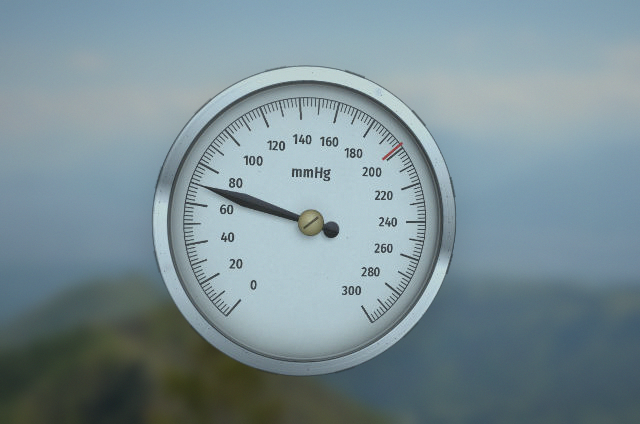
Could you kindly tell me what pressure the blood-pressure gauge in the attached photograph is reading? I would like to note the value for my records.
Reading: 70 mmHg
